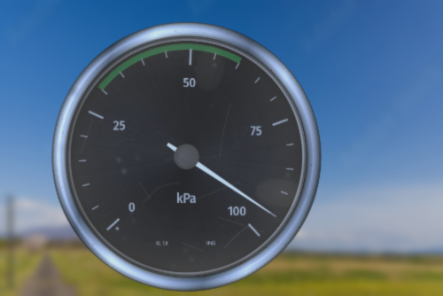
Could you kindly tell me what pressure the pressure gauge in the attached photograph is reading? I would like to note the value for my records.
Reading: 95 kPa
